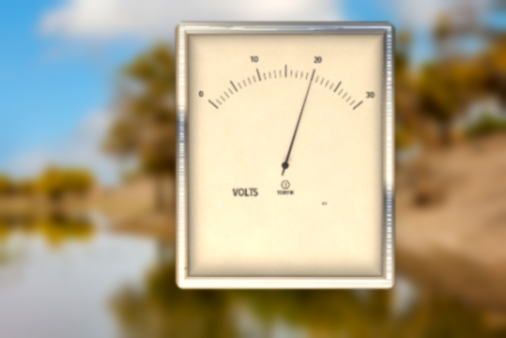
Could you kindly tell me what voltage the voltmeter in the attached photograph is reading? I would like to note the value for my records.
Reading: 20 V
